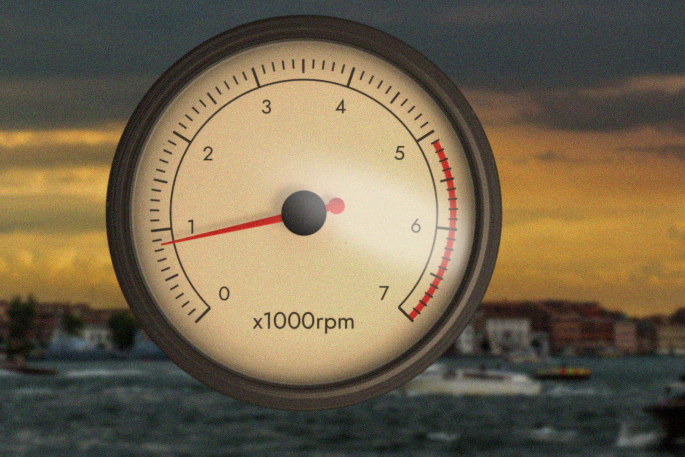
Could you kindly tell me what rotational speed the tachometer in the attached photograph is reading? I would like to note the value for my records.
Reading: 850 rpm
